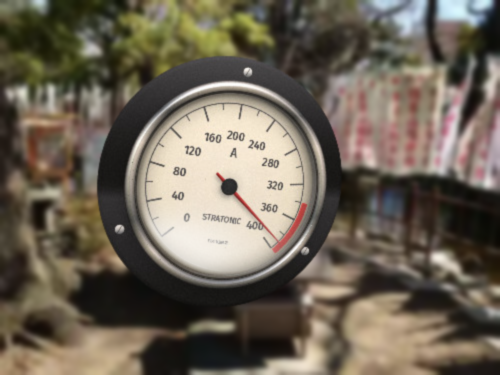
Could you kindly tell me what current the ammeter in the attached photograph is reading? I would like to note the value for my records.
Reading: 390 A
